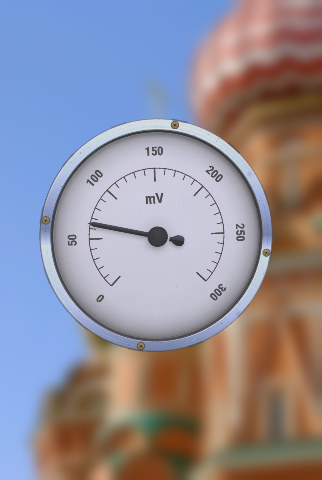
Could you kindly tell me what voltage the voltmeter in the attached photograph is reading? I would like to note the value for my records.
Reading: 65 mV
